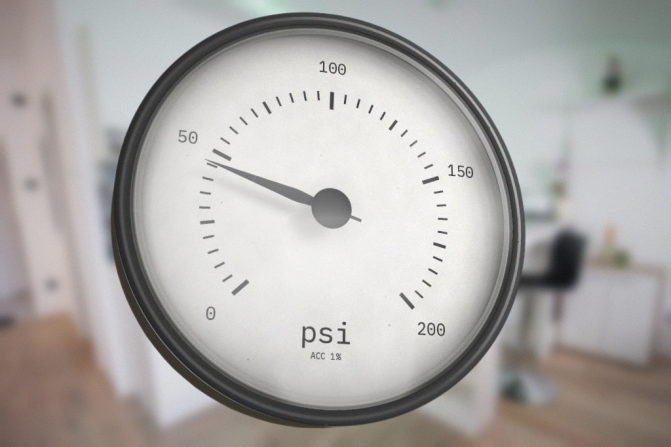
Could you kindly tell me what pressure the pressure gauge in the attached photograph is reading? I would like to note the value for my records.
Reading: 45 psi
